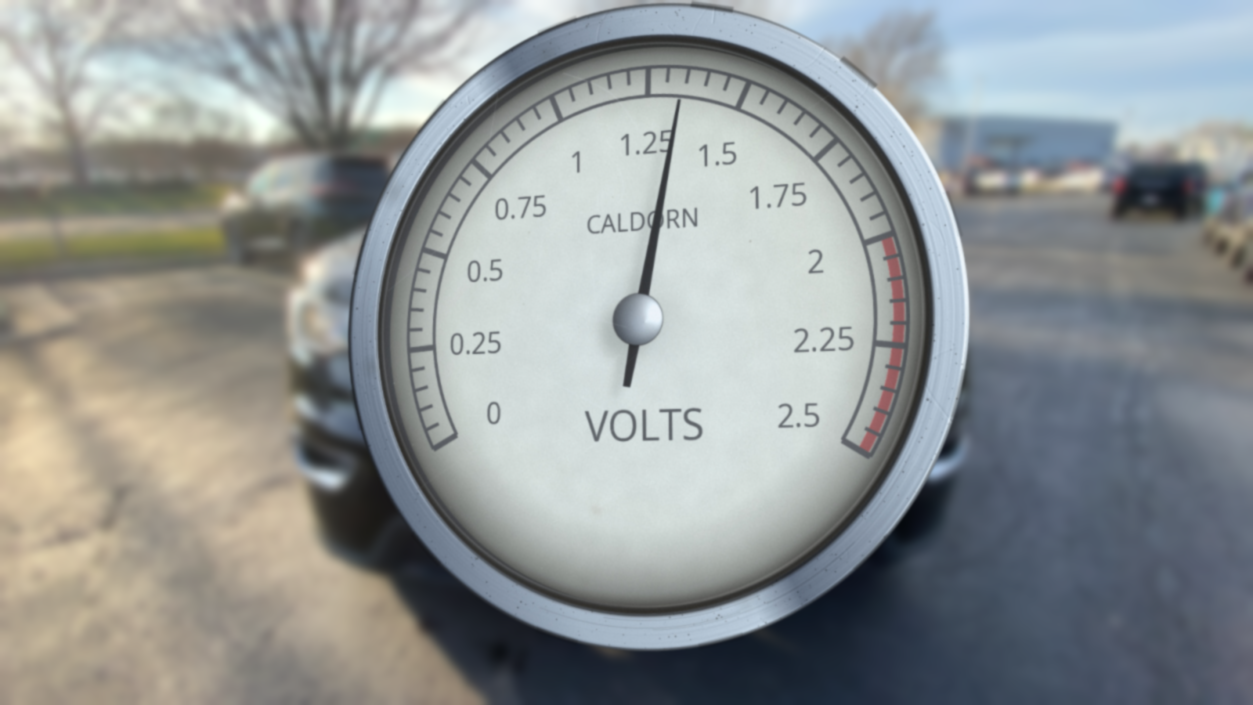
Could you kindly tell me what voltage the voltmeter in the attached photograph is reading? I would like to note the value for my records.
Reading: 1.35 V
